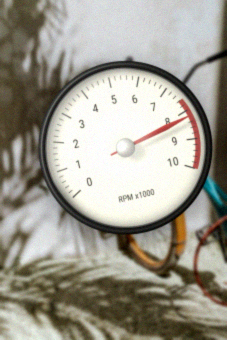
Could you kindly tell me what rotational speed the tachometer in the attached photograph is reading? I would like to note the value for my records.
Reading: 8200 rpm
